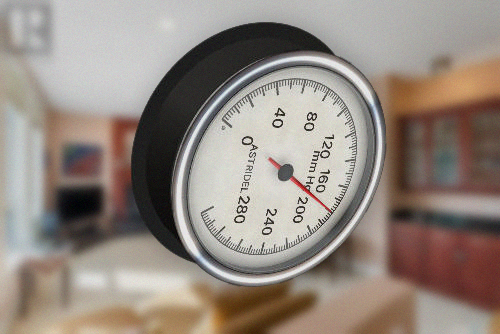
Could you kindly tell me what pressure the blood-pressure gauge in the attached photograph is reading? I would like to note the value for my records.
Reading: 180 mmHg
